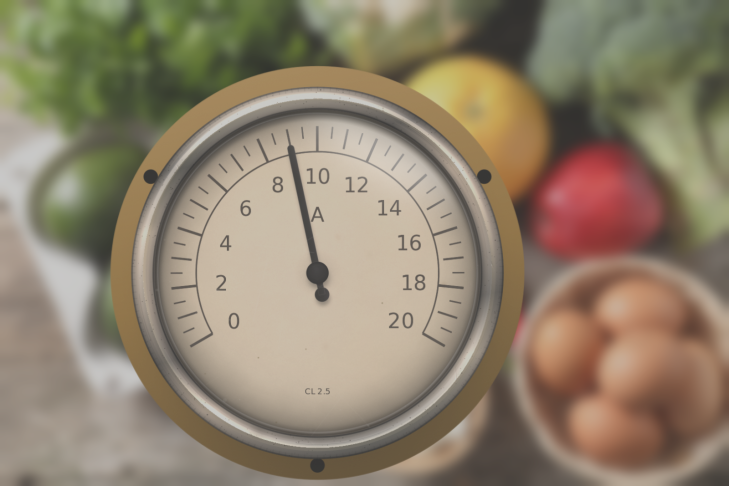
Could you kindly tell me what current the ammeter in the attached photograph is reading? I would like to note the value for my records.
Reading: 9 A
